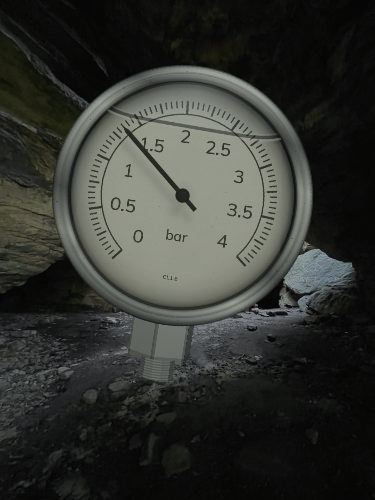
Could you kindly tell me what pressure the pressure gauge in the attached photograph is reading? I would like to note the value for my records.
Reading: 1.35 bar
